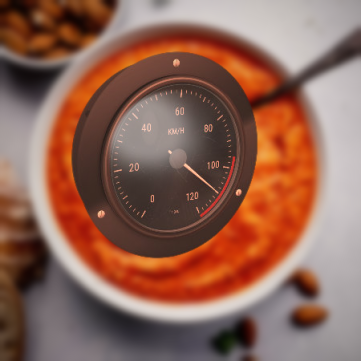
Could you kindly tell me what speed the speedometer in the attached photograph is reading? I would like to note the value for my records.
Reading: 110 km/h
